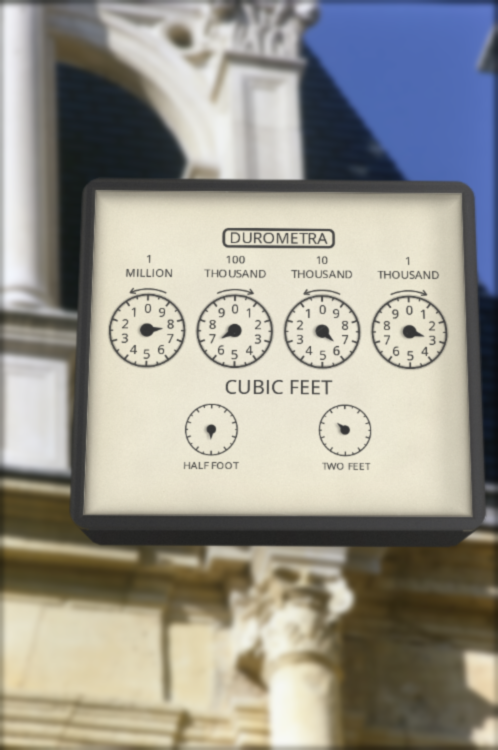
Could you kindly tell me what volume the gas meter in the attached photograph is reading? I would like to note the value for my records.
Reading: 766300 ft³
